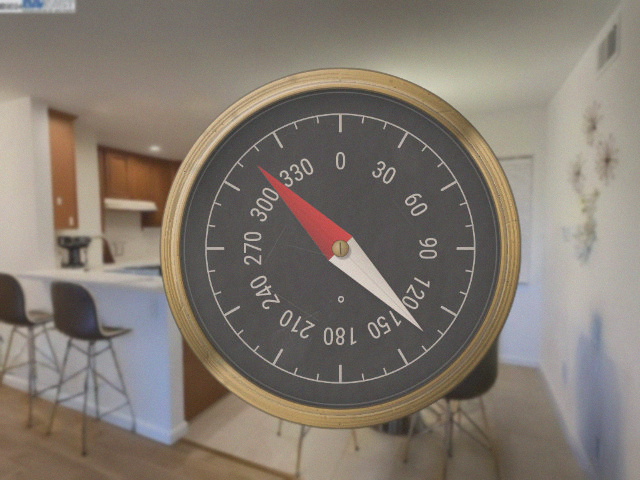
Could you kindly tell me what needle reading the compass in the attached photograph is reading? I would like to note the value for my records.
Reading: 315 °
